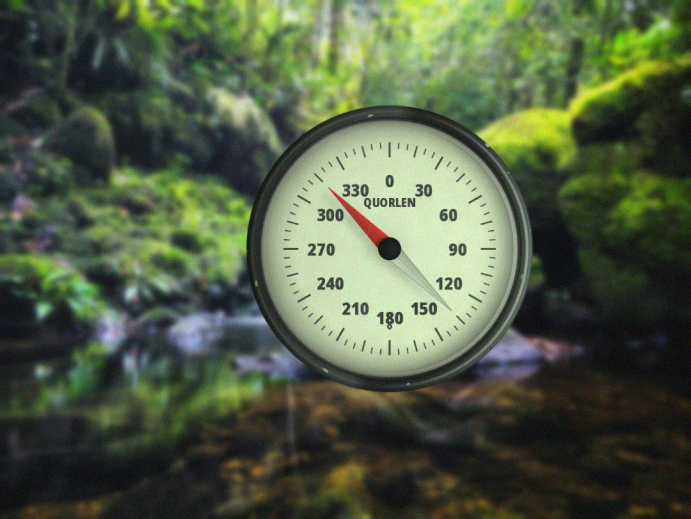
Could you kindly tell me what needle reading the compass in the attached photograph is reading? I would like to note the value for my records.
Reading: 315 °
